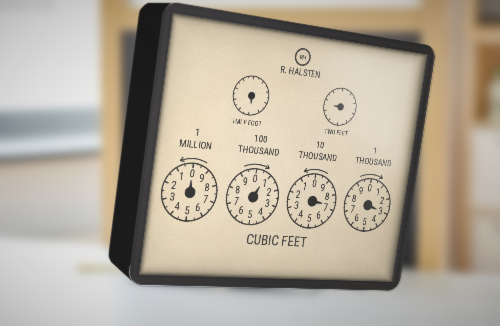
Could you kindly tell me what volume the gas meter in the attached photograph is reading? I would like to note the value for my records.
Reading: 7300 ft³
